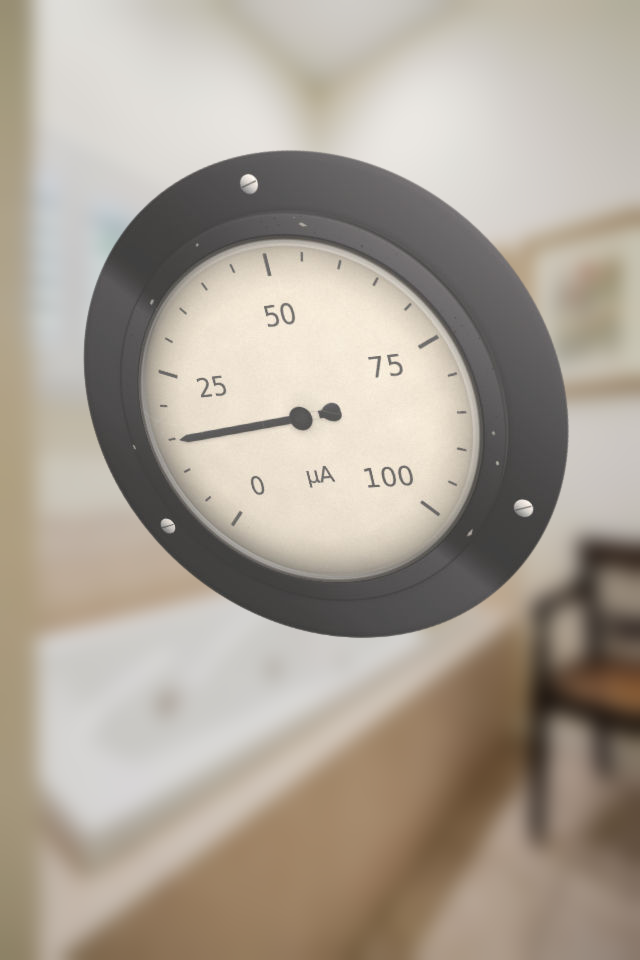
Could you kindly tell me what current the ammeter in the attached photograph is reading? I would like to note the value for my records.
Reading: 15 µA
